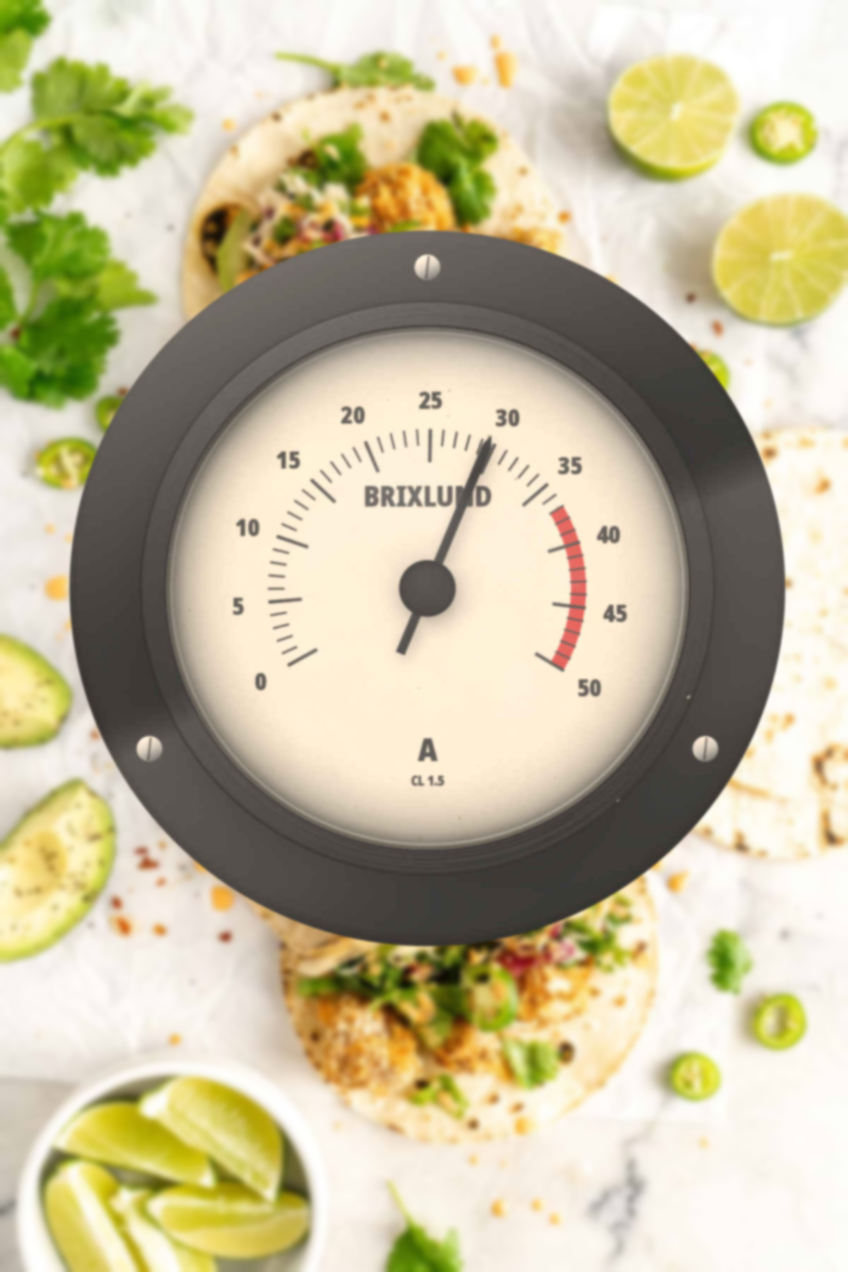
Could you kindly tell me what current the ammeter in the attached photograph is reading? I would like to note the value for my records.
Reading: 29.5 A
